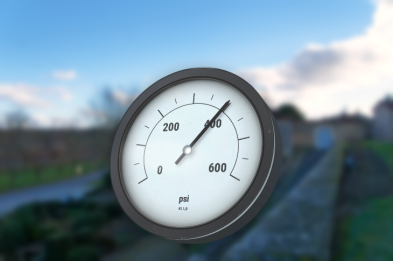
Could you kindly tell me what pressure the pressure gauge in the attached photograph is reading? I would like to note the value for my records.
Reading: 400 psi
